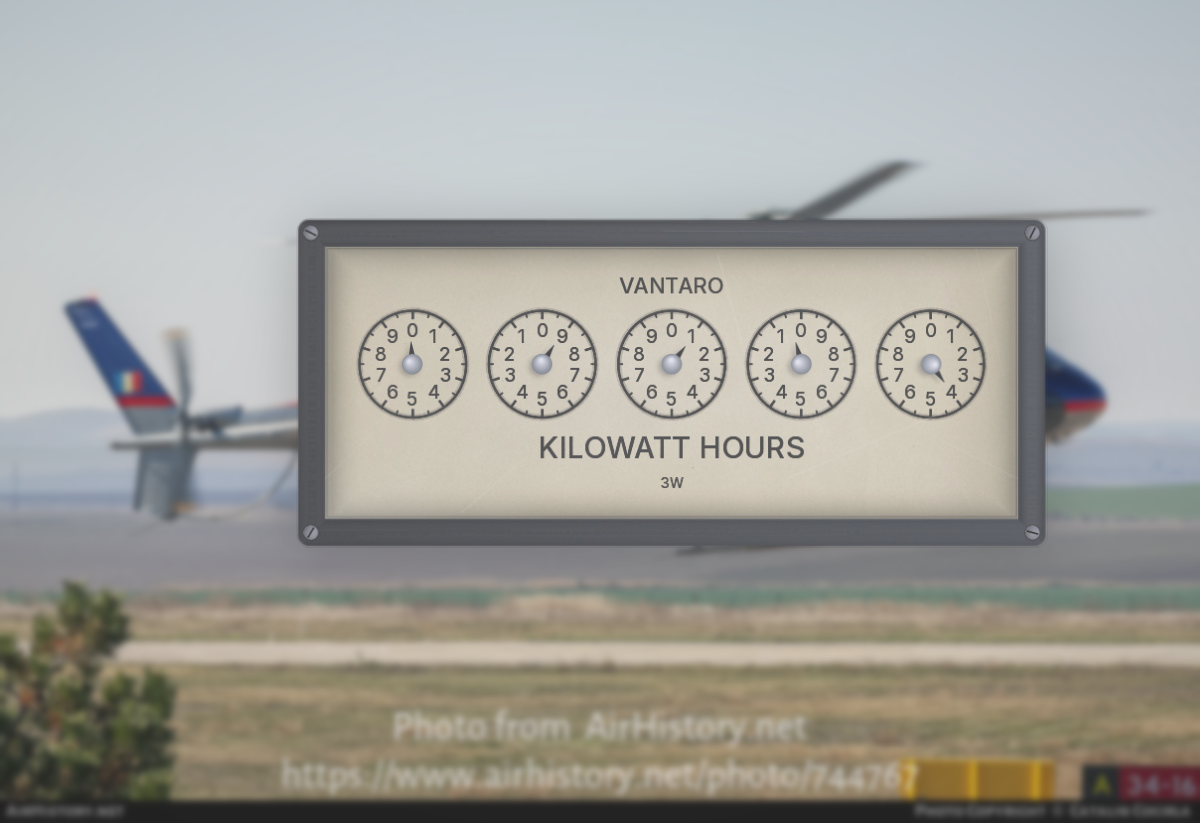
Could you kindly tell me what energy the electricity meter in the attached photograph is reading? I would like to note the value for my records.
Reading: 99104 kWh
